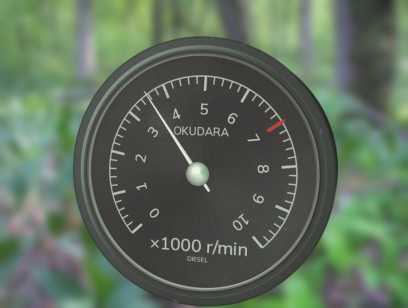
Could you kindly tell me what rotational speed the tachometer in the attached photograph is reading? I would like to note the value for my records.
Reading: 3600 rpm
